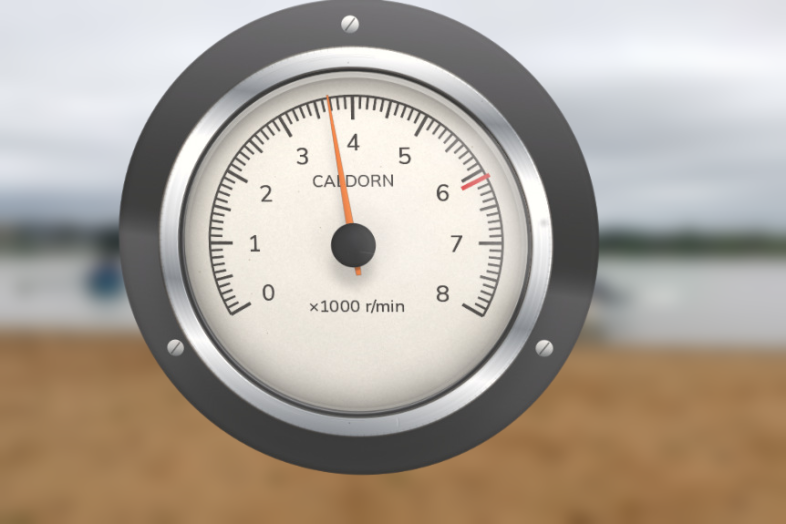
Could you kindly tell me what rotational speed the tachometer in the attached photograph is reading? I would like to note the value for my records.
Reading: 3700 rpm
